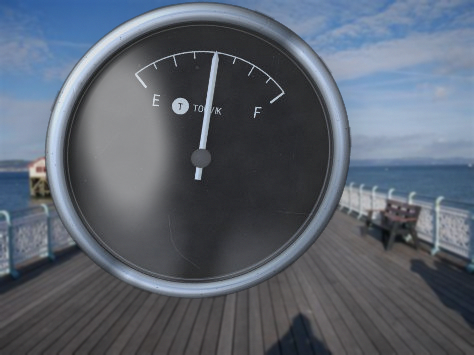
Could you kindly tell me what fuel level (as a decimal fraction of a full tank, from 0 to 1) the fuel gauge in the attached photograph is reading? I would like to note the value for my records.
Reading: 0.5
